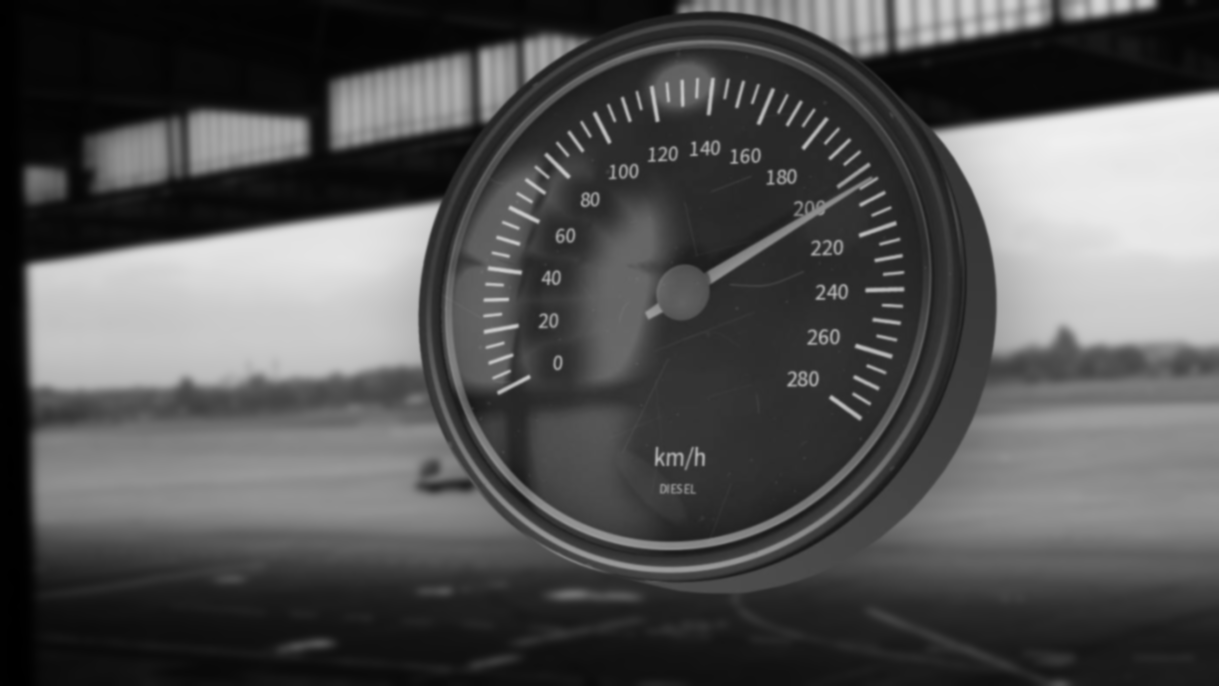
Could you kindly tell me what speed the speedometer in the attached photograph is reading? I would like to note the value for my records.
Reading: 205 km/h
